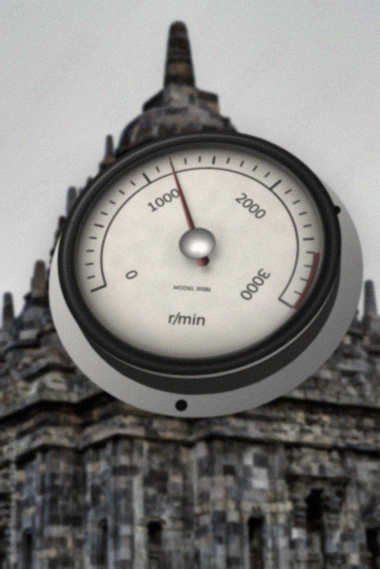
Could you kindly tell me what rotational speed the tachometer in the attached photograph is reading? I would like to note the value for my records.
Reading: 1200 rpm
